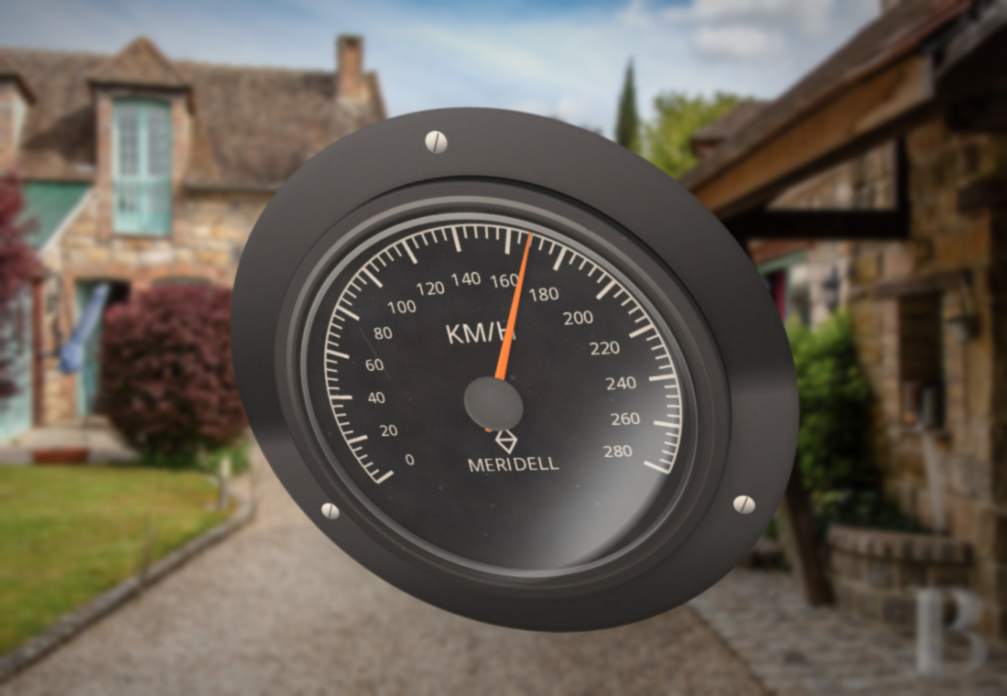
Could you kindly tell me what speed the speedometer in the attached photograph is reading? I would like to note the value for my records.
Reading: 168 km/h
